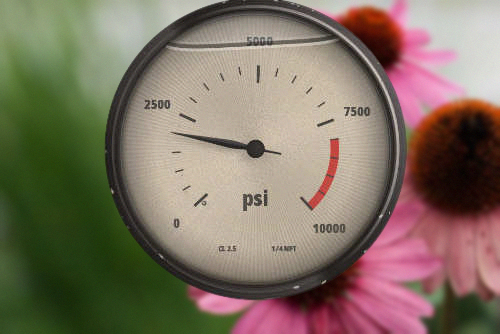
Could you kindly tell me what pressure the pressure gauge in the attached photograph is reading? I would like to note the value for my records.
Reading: 2000 psi
